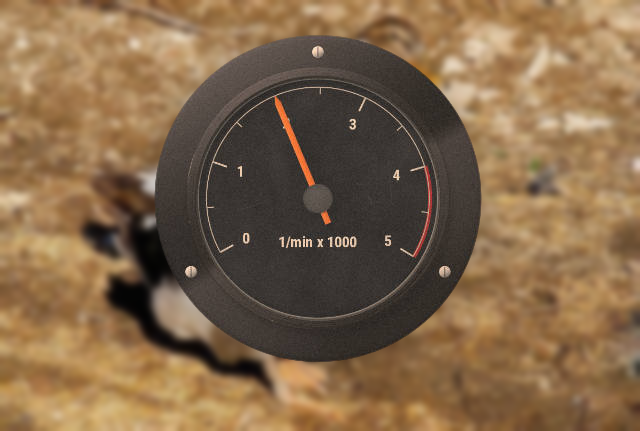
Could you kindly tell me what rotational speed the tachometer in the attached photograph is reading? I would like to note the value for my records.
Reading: 2000 rpm
